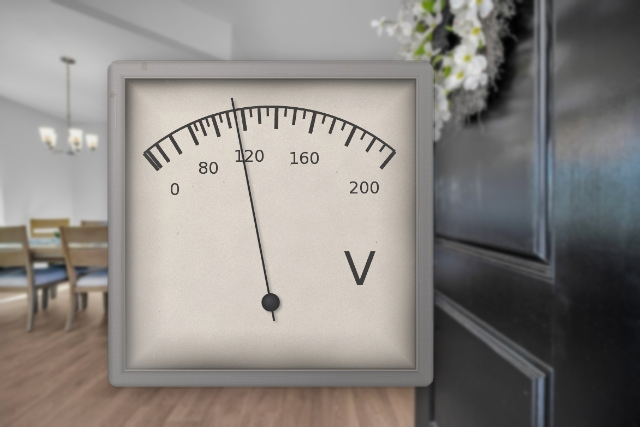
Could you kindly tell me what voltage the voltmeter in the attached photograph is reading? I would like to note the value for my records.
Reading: 115 V
